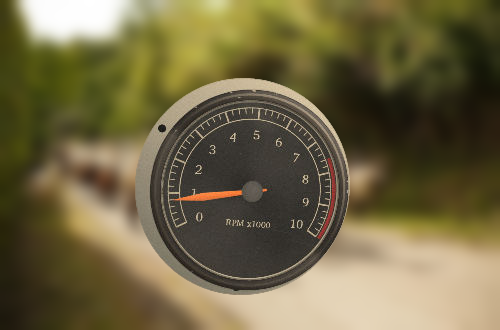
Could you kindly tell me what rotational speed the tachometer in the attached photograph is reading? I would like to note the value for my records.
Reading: 800 rpm
